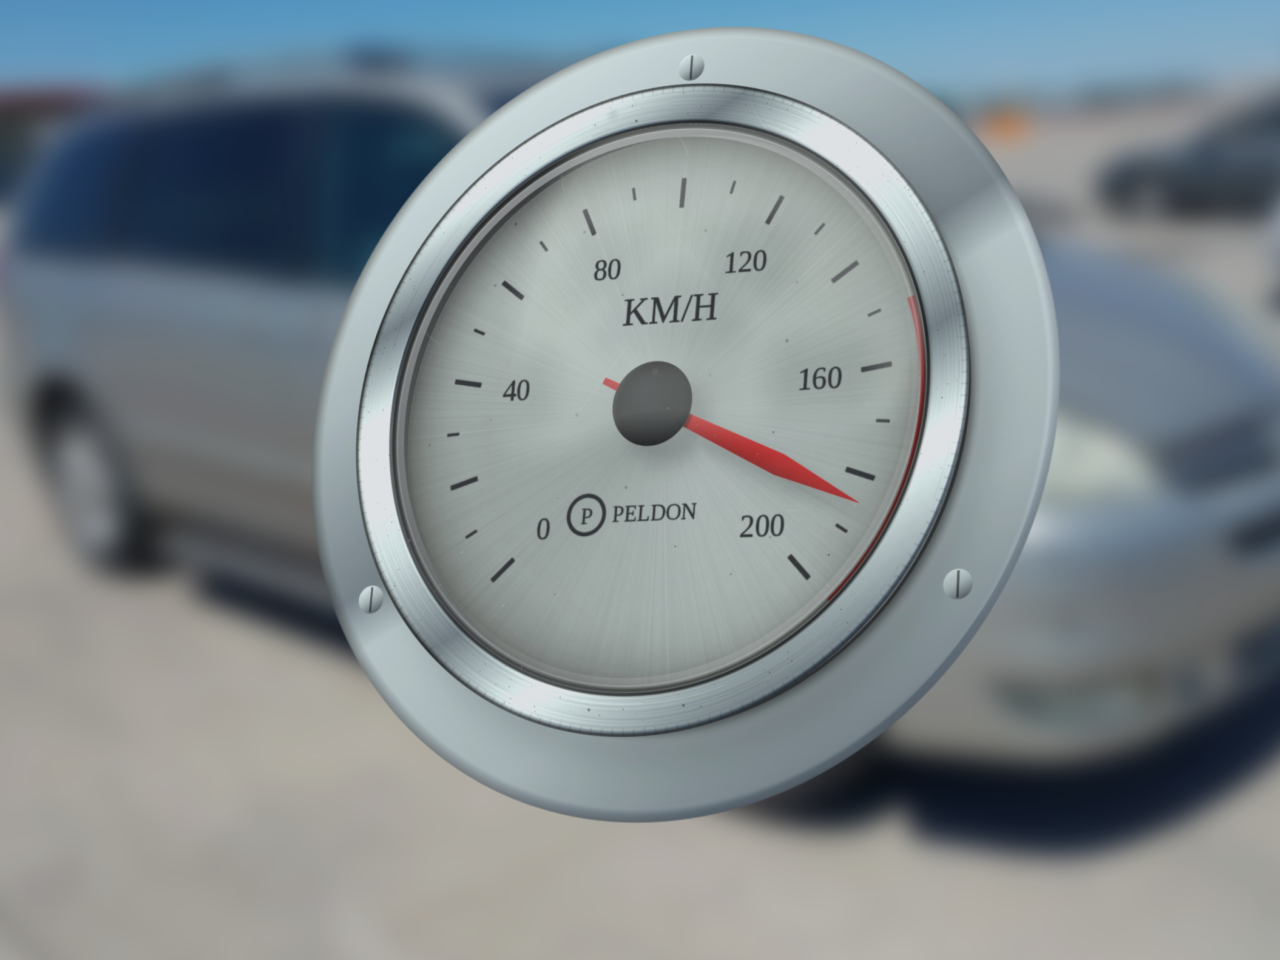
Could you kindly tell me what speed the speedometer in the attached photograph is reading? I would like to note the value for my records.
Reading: 185 km/h
